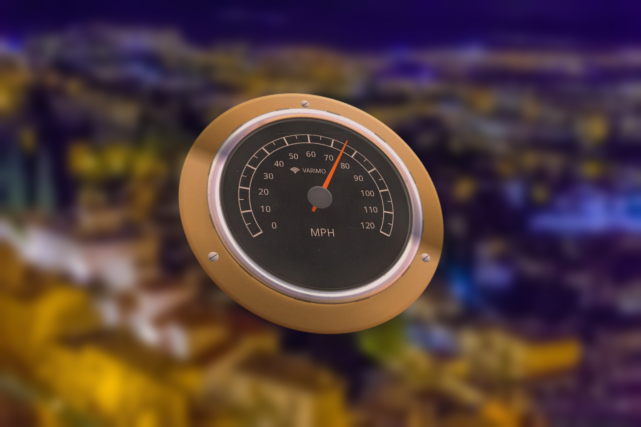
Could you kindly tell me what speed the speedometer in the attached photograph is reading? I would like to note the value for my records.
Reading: 75 mph
